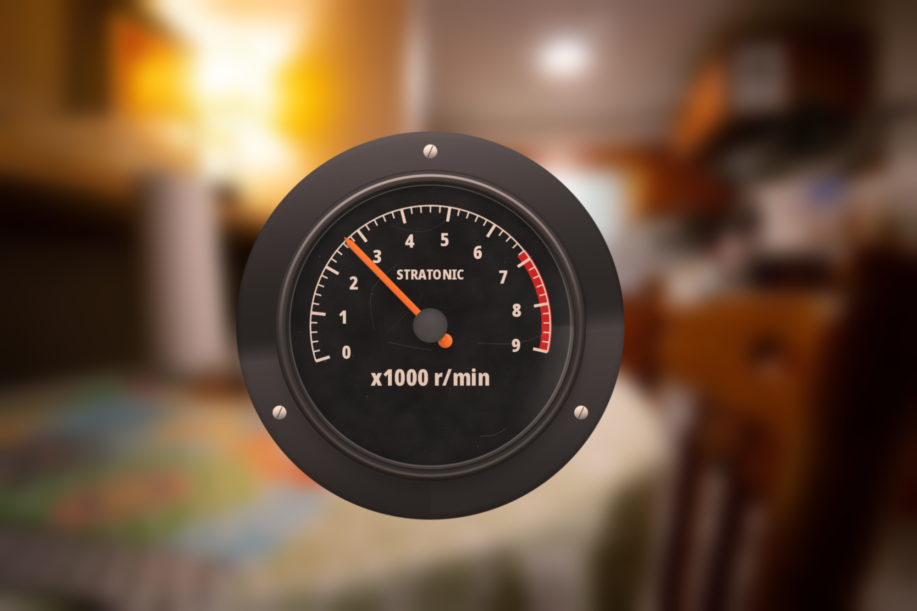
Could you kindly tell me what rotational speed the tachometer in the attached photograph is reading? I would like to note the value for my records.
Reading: 2700 rpm
